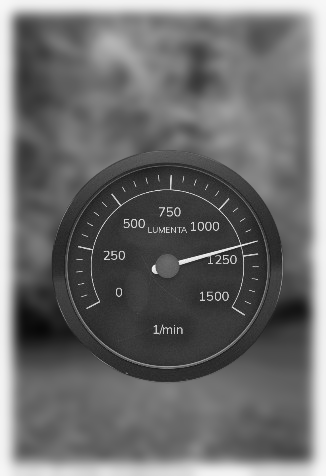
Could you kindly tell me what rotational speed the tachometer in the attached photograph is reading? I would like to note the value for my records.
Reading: 1200 rpm
